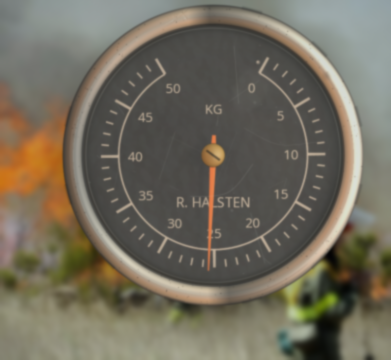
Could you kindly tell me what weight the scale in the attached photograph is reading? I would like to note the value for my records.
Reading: 25.5 kg
